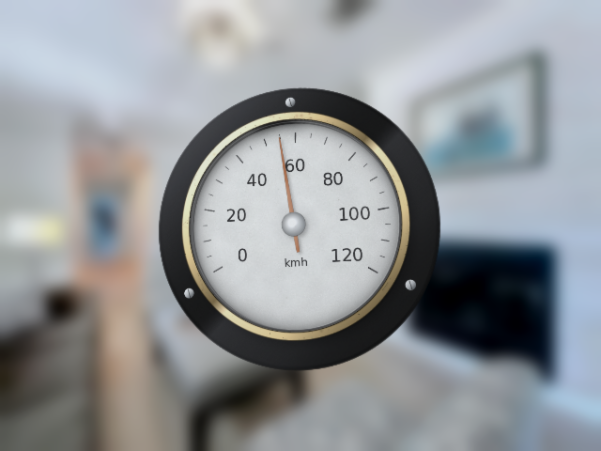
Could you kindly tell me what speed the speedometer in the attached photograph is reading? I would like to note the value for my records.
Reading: 55 km/h
